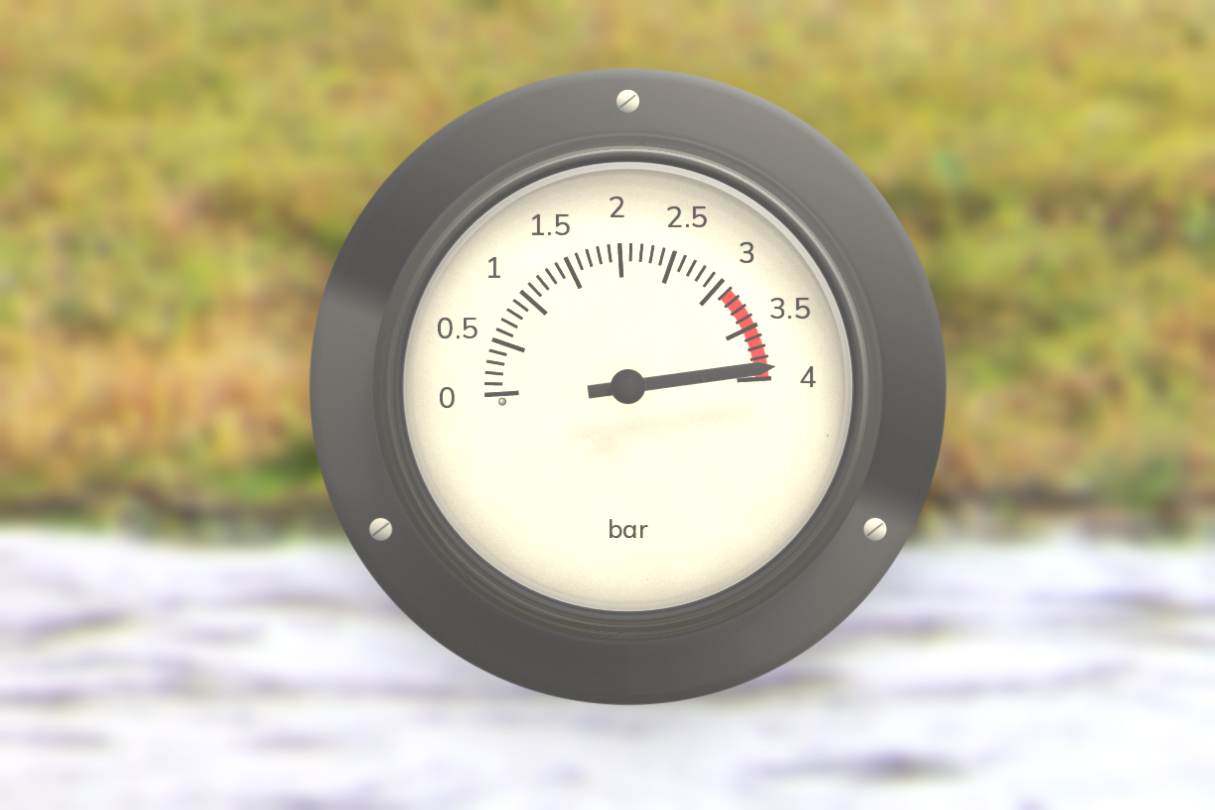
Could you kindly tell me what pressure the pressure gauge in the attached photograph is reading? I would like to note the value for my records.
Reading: 3.9 bar
